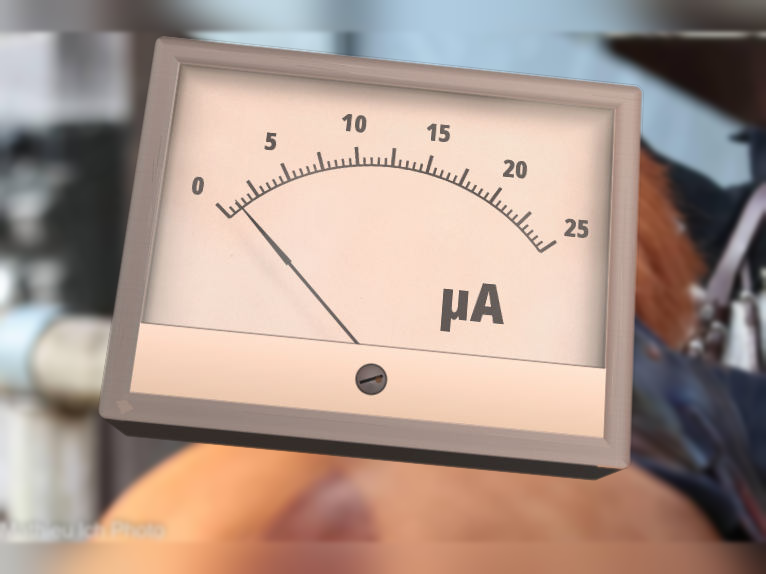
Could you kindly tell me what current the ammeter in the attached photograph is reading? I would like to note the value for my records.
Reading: 1 µA
